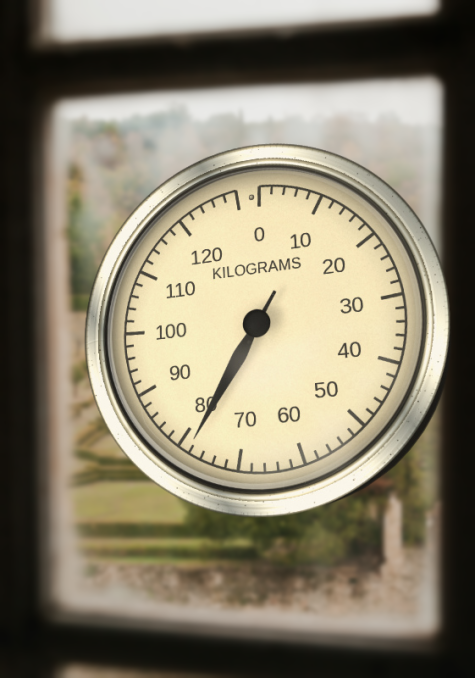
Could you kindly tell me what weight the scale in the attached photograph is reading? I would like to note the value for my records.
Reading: 78 kg
